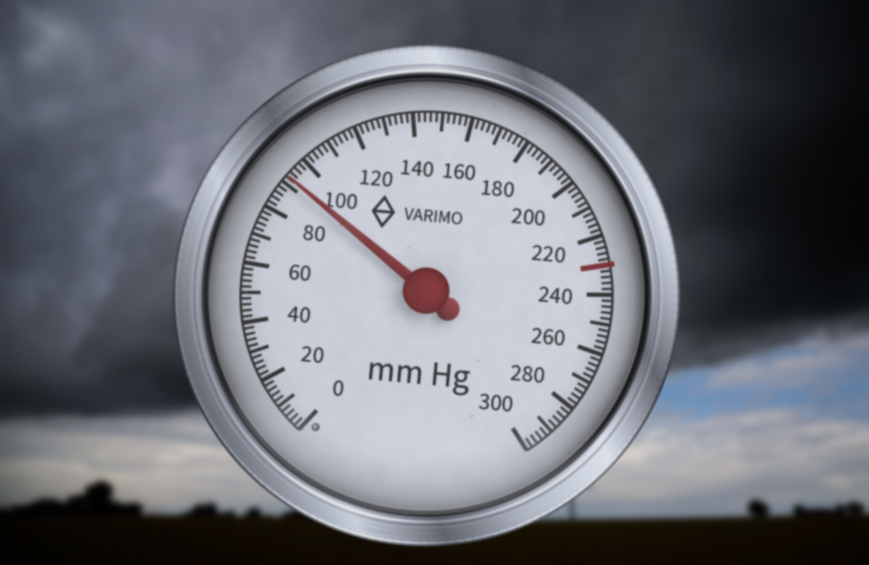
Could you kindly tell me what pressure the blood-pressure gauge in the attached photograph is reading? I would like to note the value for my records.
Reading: 92 mmHg
